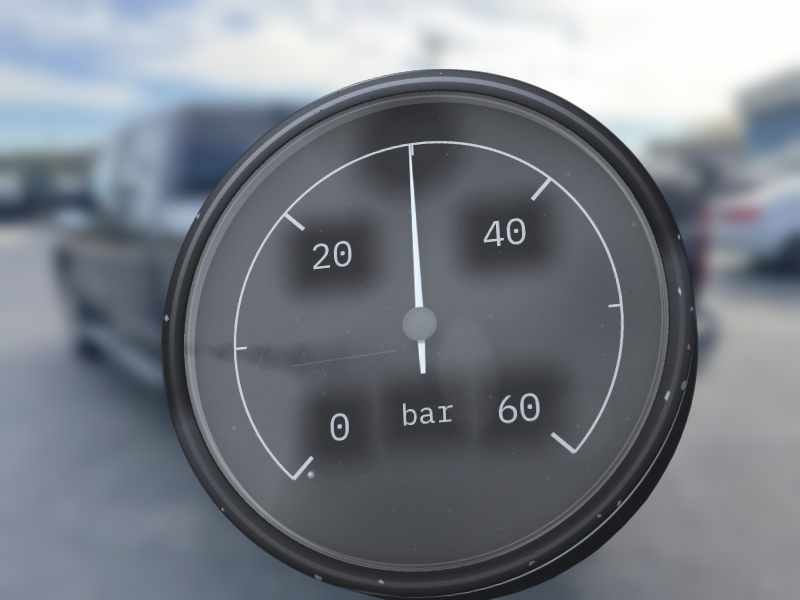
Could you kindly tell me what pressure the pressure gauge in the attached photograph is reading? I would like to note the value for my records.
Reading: 30 bar
